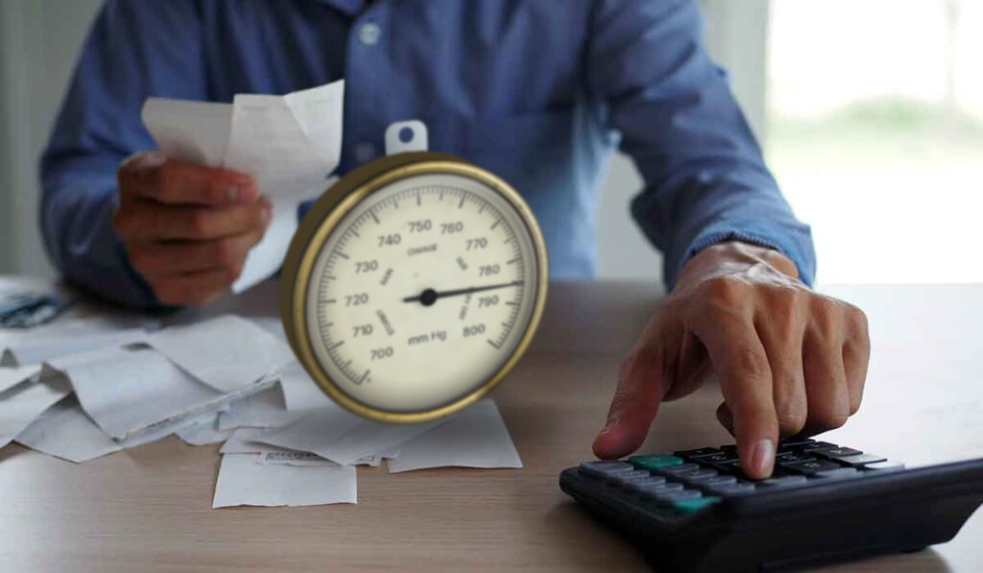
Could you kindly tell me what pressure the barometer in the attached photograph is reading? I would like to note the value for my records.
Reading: 785 mmHg
